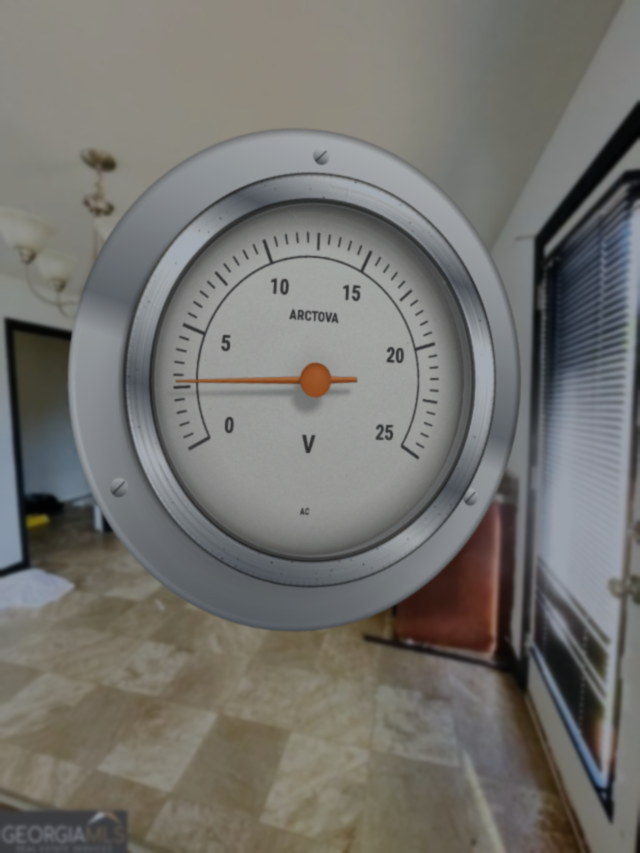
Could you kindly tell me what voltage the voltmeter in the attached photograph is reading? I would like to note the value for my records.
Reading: 2.75 V
